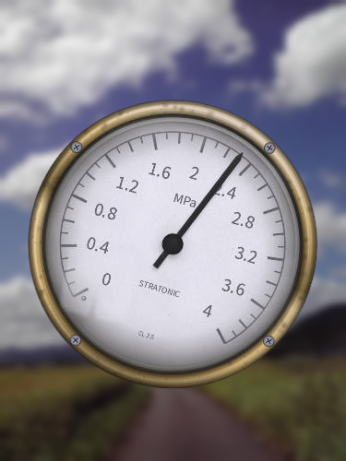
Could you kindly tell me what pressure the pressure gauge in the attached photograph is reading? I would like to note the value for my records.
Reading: 2.3 MPa
